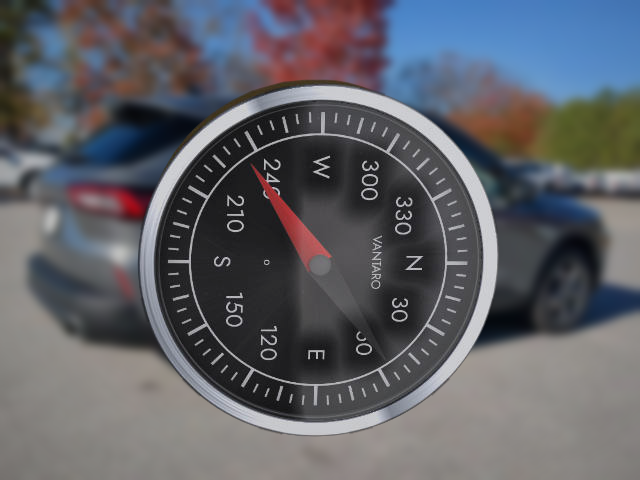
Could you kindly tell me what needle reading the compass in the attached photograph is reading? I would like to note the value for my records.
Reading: 235 °
